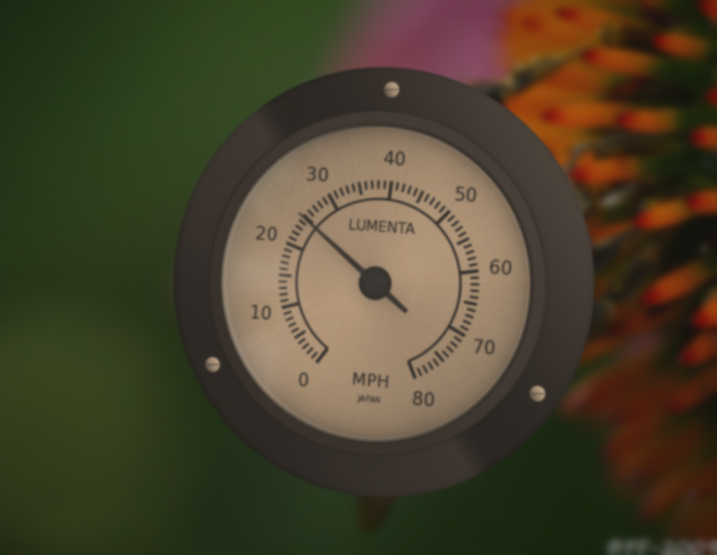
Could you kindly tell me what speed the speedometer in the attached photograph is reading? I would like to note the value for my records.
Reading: 25 mph
